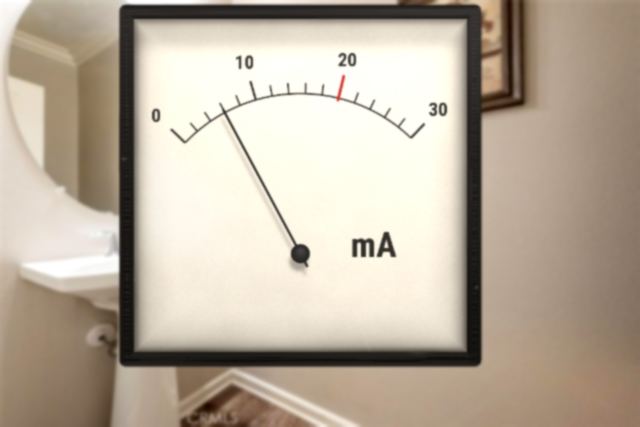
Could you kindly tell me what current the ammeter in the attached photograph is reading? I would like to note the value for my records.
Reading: 6 mA
